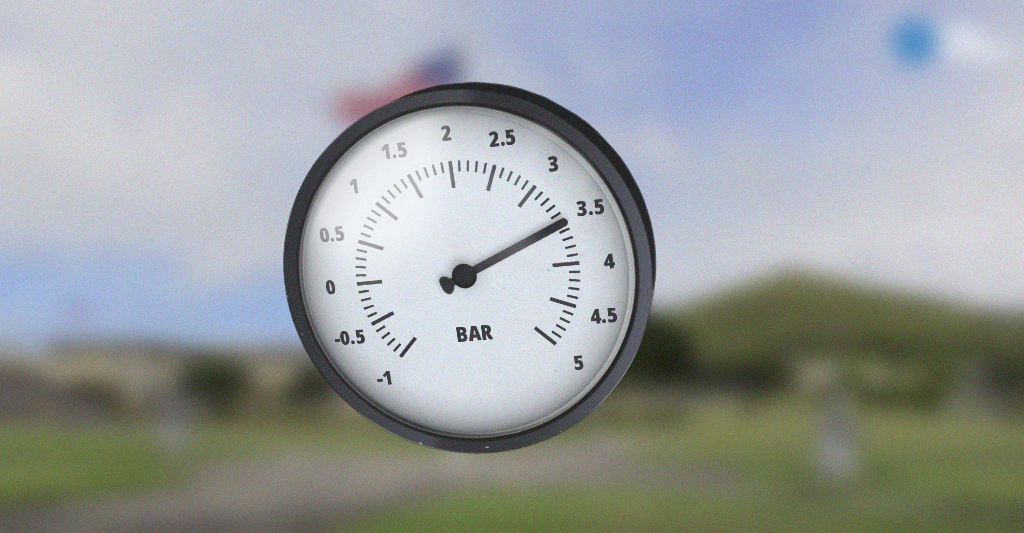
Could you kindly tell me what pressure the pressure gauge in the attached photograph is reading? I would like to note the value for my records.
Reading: 3.5 bar
